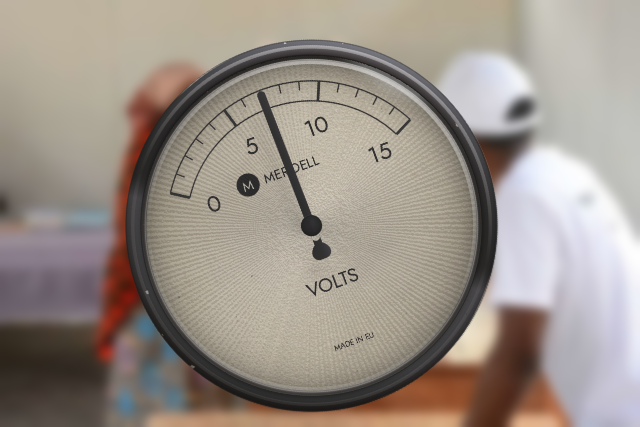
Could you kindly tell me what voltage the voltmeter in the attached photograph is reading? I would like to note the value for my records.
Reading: 7 V
